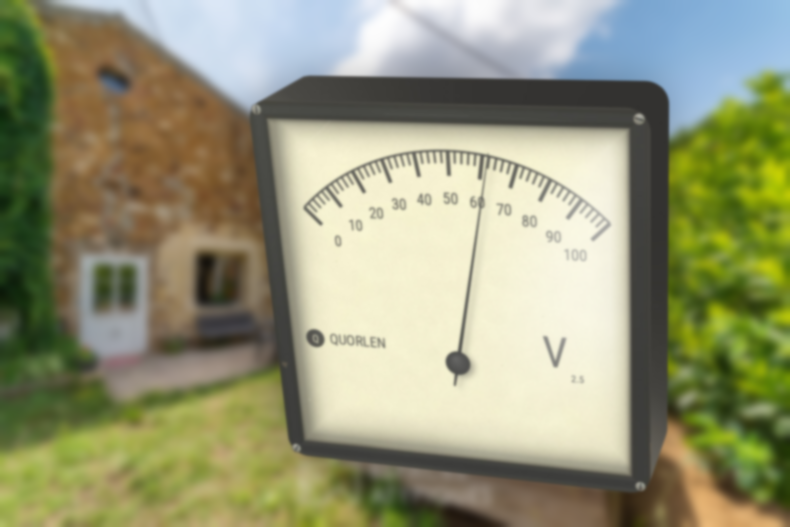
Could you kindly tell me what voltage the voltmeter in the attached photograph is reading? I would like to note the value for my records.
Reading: 62 V
